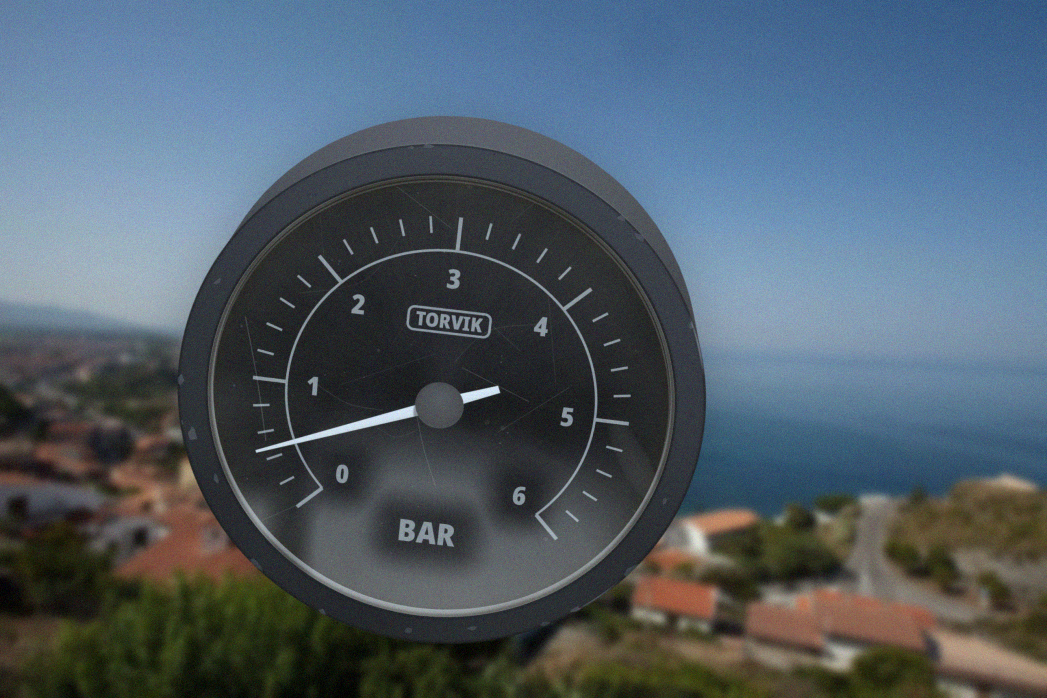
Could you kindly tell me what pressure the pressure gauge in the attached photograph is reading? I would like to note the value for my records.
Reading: 0.5 bar
